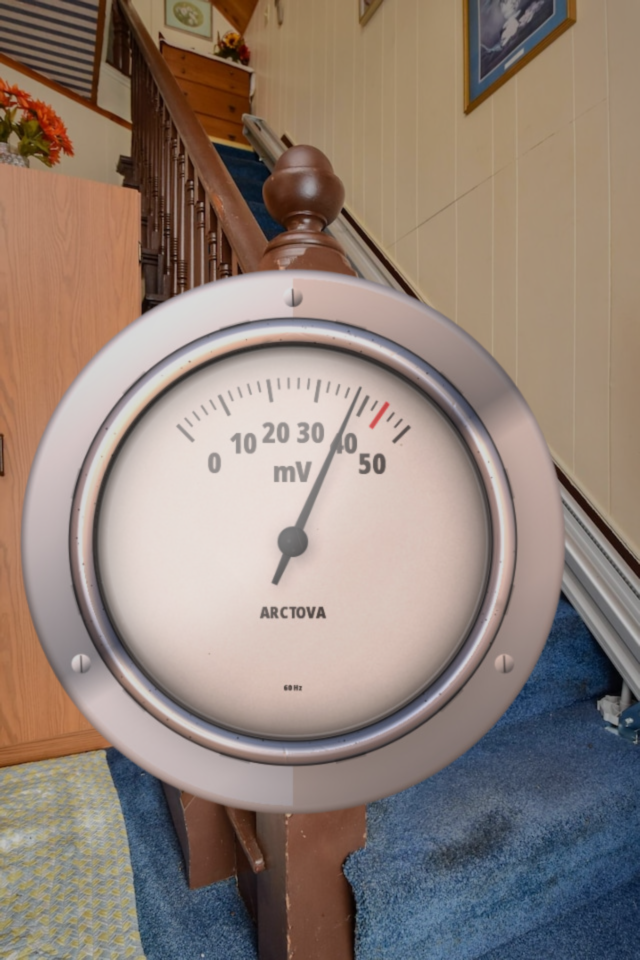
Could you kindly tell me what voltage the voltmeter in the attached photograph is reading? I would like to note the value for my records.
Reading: 38 mV
